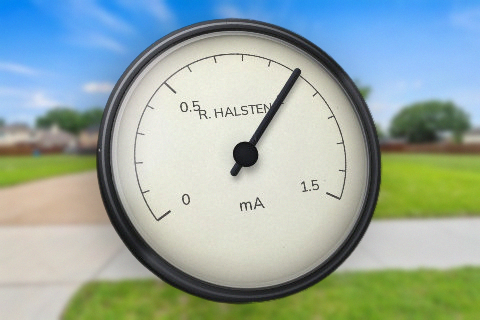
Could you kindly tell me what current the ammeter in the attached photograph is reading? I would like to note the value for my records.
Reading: 1 mA
